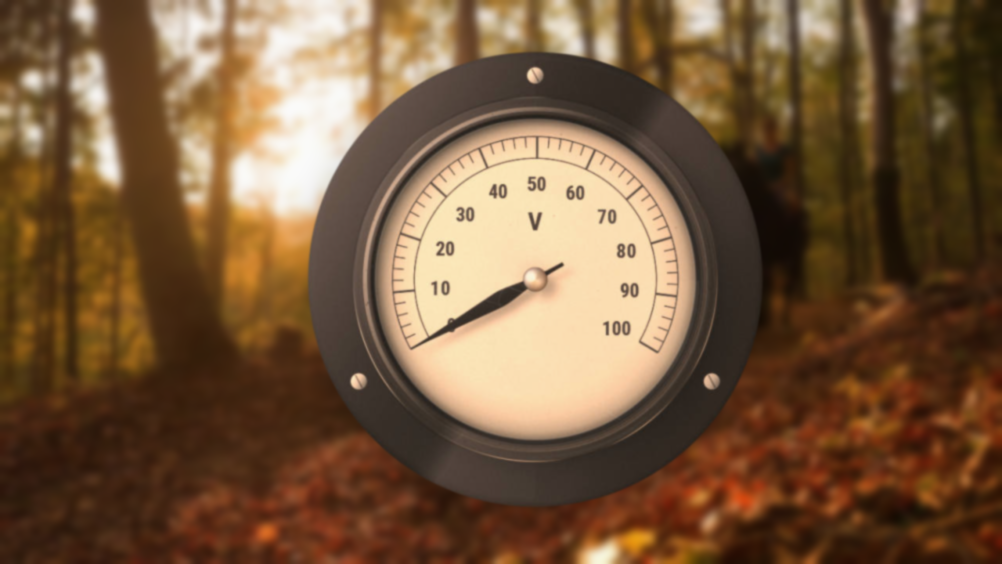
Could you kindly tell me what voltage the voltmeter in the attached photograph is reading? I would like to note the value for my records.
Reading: 0 V
